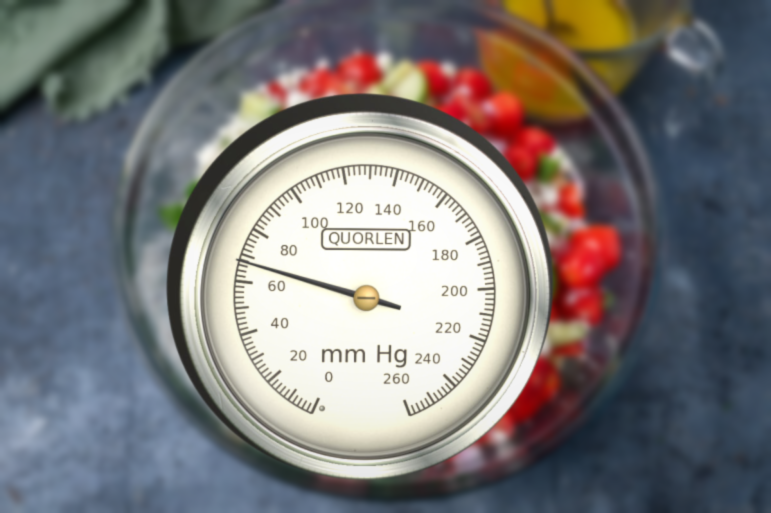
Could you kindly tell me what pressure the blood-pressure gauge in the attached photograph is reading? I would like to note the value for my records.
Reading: 68 mmHg
